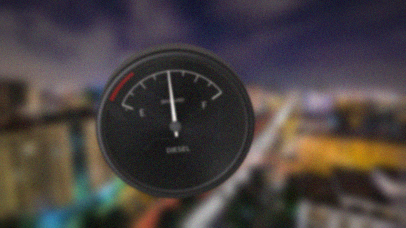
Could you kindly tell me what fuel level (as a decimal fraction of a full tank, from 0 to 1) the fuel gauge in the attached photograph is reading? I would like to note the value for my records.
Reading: 0.5
